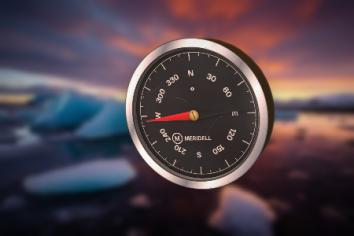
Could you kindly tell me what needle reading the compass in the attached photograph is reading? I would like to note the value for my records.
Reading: 265 °
